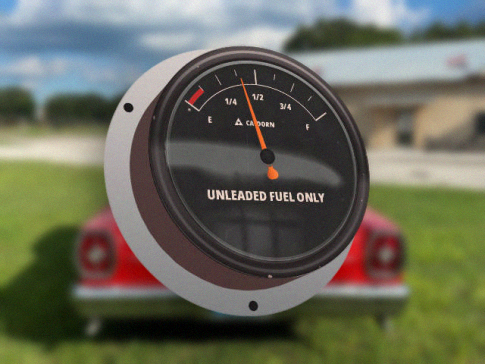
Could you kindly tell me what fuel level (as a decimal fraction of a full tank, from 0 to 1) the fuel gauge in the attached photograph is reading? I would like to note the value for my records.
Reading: 0.375
